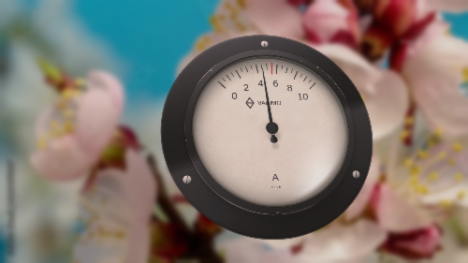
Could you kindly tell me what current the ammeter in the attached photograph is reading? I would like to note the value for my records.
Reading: 4.5 A
